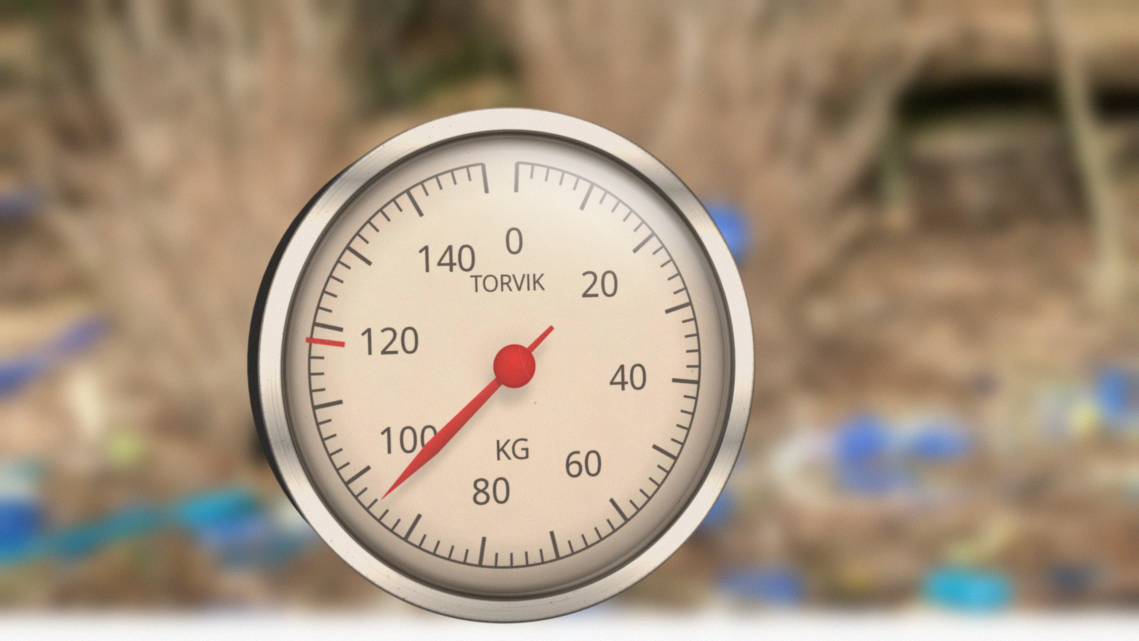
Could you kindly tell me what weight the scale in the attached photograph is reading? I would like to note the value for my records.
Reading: 96 kg
